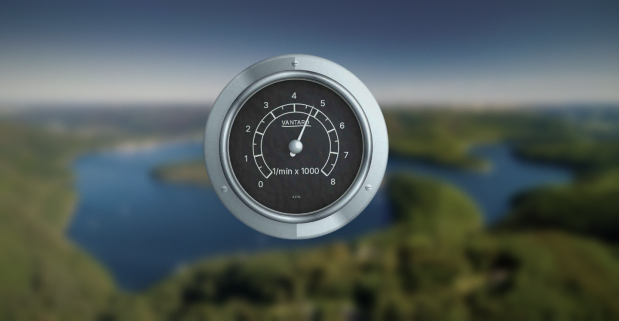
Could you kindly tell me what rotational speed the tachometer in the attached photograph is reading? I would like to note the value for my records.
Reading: 4750 rpm
